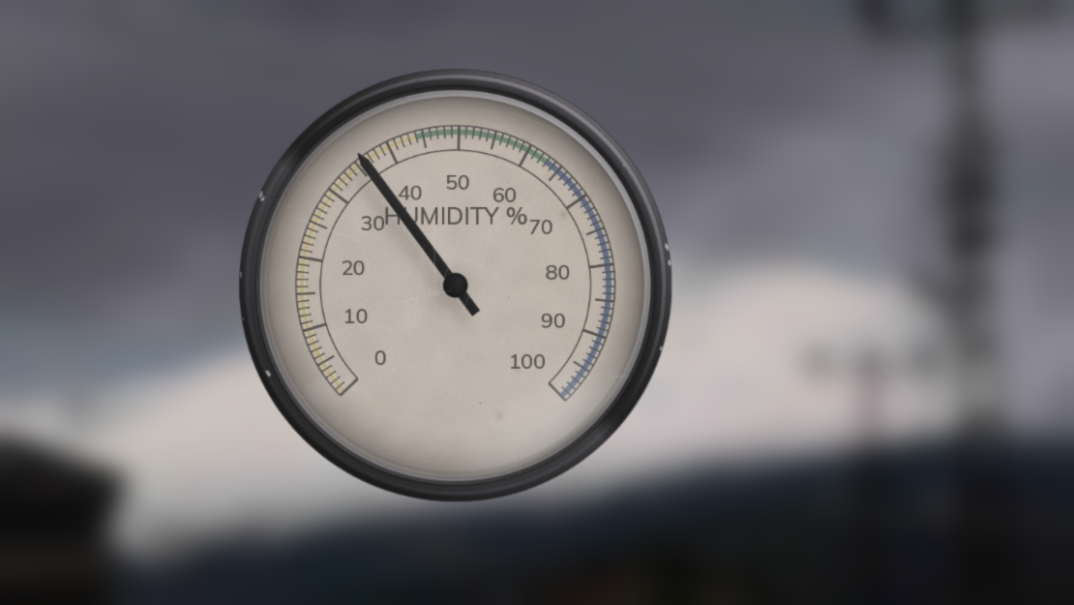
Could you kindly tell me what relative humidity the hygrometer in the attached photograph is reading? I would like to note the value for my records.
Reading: 36 %
